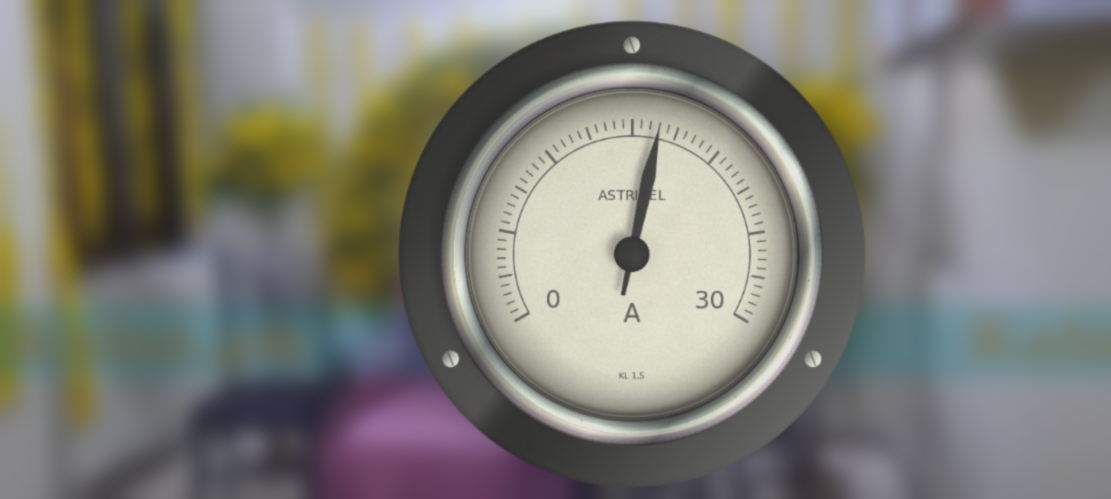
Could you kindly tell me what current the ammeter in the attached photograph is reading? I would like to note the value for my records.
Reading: 16.5 A
